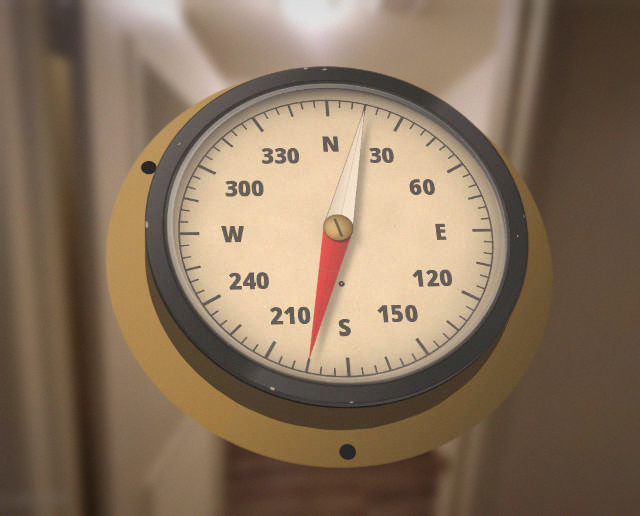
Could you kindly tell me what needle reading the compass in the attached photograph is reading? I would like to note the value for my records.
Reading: 195 °
